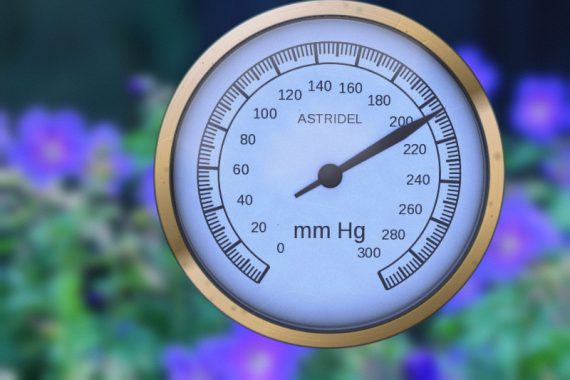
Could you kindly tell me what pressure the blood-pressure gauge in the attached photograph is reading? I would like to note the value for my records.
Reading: 206 mmHg
